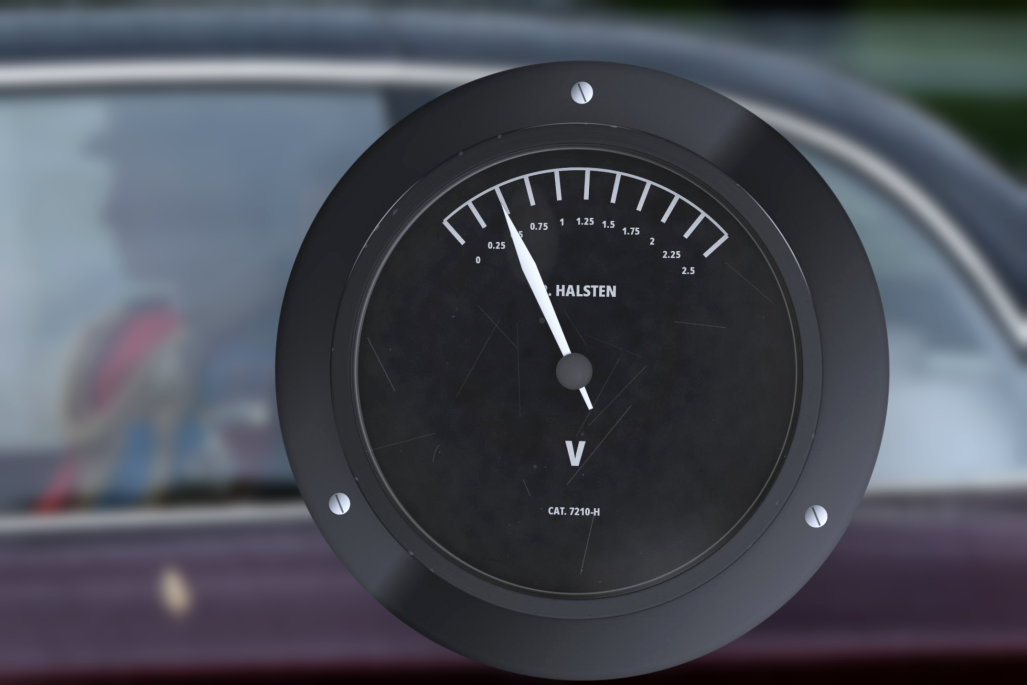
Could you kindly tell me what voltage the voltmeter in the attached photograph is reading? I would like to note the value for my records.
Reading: 0.5 V
